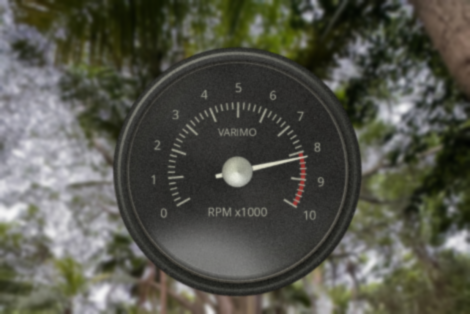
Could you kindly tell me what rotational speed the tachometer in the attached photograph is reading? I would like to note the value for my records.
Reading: 8200 rpm
